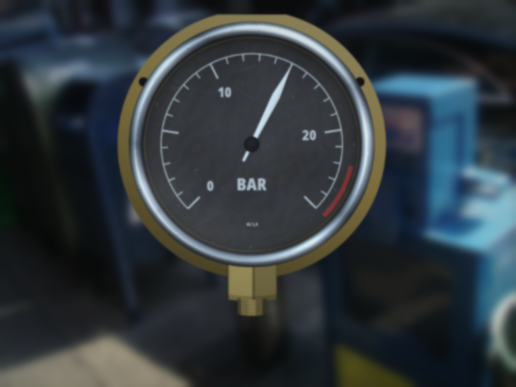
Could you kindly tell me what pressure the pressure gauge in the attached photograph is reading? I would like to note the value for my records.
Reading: 15 bar
